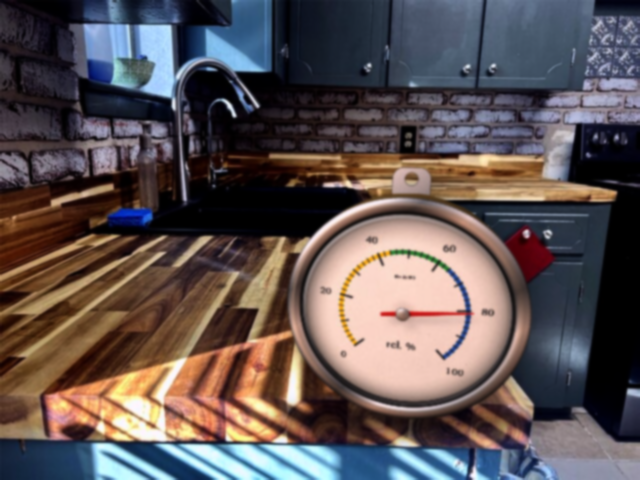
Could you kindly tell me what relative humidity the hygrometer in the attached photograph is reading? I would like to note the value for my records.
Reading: 80 %
